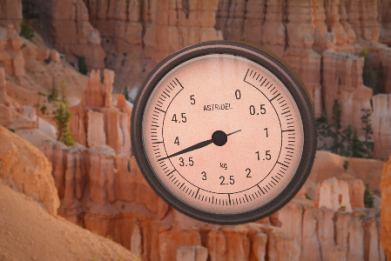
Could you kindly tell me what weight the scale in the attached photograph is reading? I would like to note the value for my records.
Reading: 3.75 kg
